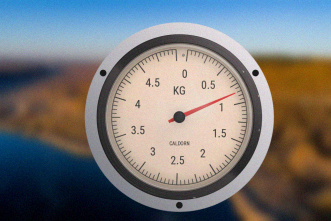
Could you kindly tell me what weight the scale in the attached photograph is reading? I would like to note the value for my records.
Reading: 0.85 kg
